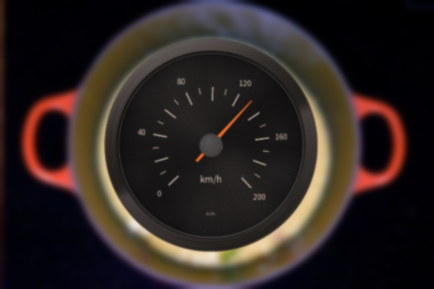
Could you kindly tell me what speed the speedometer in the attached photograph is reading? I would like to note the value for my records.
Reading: 130 km/h
